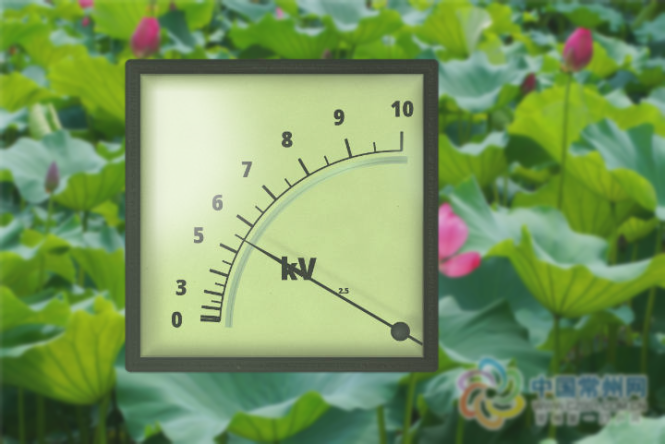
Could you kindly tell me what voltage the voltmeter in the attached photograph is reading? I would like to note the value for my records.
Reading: 5.5 kV
